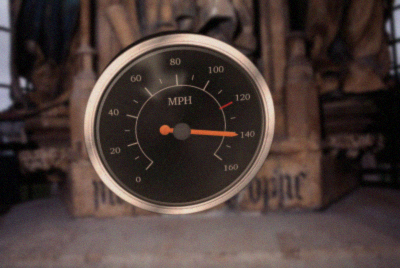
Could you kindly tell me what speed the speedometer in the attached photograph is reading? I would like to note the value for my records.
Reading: 140 mph
